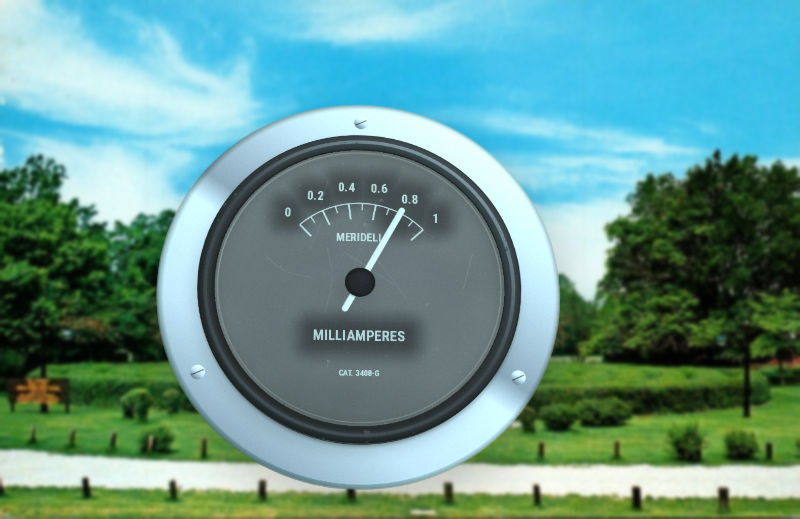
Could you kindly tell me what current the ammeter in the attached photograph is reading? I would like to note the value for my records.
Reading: 0.8 mA
